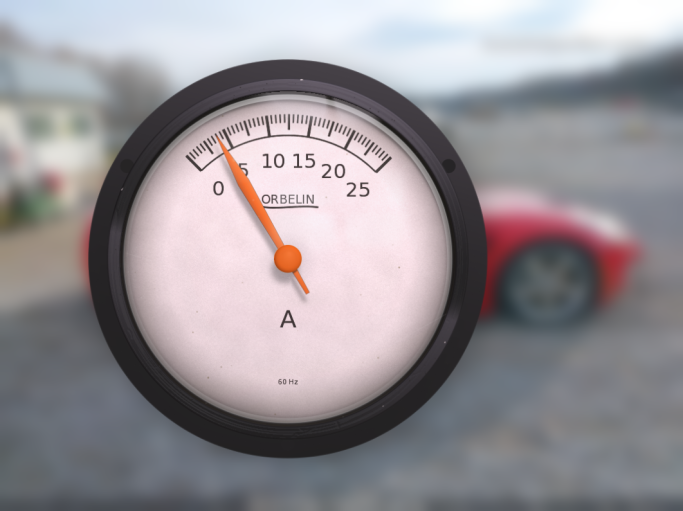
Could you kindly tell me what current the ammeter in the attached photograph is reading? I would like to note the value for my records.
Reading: 4 A
